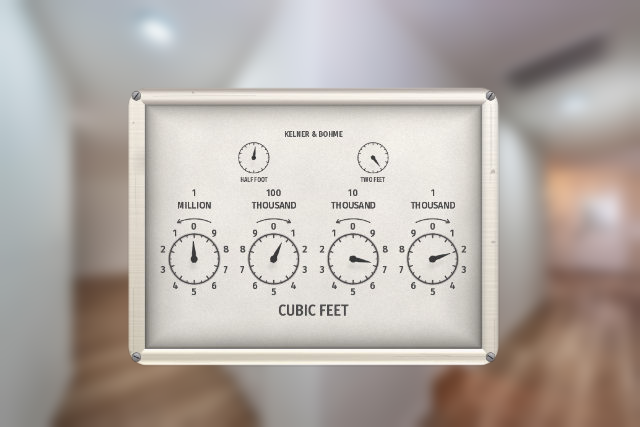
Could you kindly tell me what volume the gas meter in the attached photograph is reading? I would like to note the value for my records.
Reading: 7200 ft³
